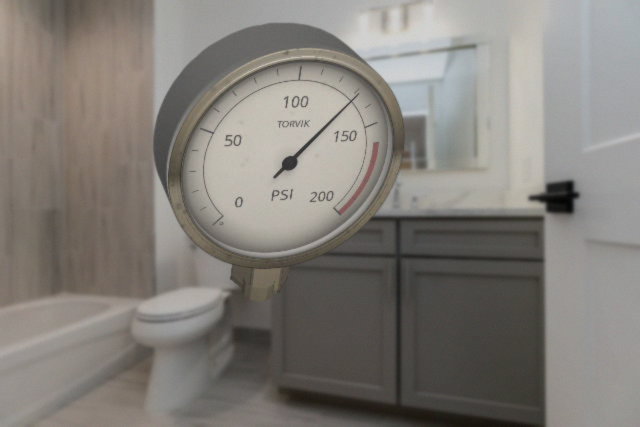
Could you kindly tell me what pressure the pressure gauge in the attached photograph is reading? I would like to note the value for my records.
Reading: 130 psi
